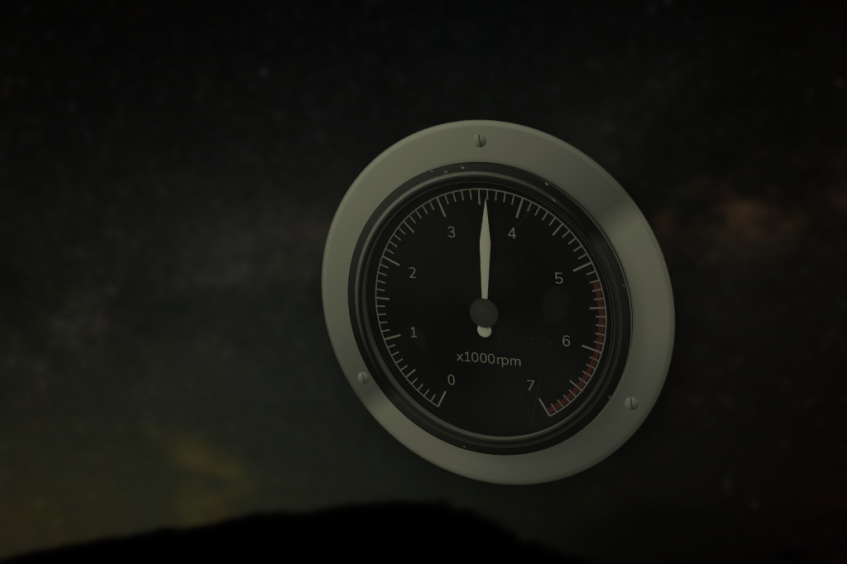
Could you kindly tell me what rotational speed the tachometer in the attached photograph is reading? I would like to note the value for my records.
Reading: 3600 rpm
